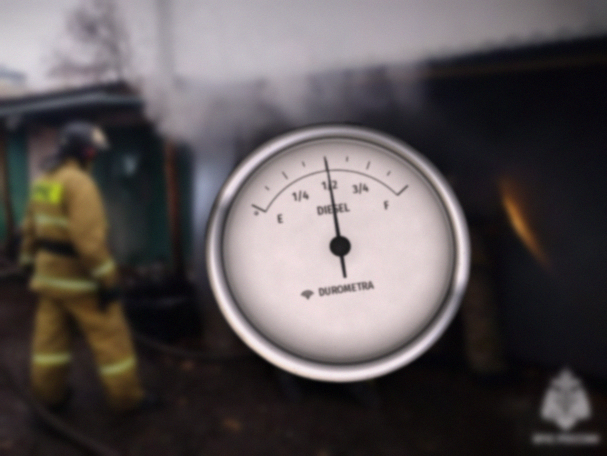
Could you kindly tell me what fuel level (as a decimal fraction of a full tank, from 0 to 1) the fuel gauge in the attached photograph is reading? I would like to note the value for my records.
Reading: 0.5
